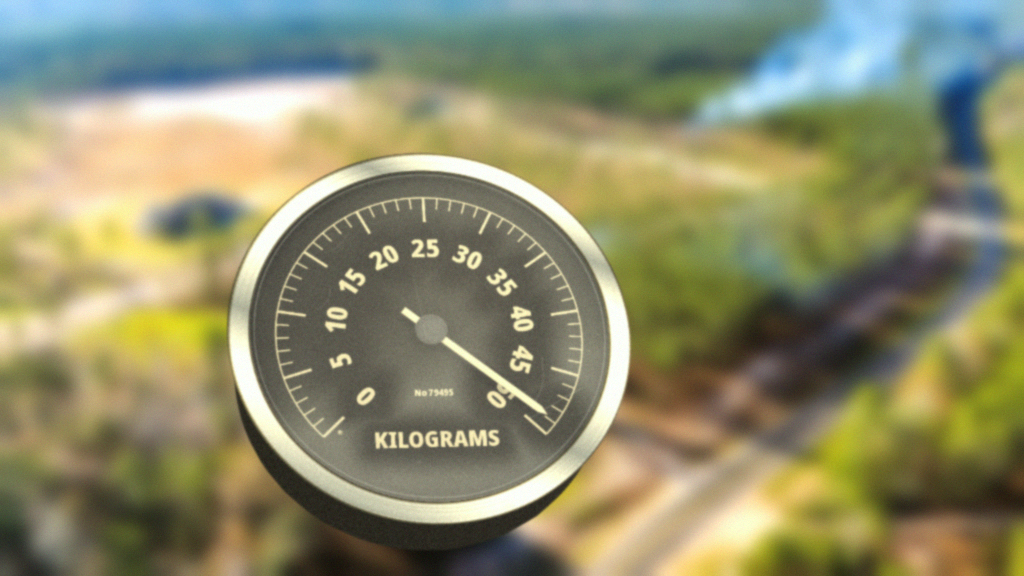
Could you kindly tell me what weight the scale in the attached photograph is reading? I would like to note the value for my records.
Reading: 49 kg
